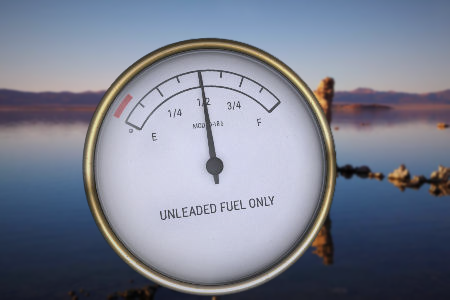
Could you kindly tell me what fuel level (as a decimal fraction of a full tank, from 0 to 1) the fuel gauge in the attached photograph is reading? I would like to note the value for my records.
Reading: 0.5
